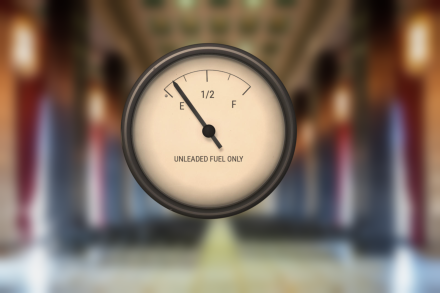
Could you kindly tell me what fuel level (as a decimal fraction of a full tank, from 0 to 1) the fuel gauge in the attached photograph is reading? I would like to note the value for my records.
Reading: 0.125
